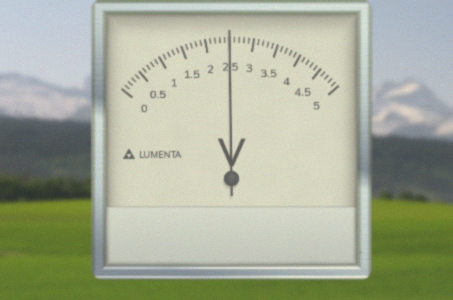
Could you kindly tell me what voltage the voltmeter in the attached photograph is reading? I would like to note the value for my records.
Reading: 2.5 V
